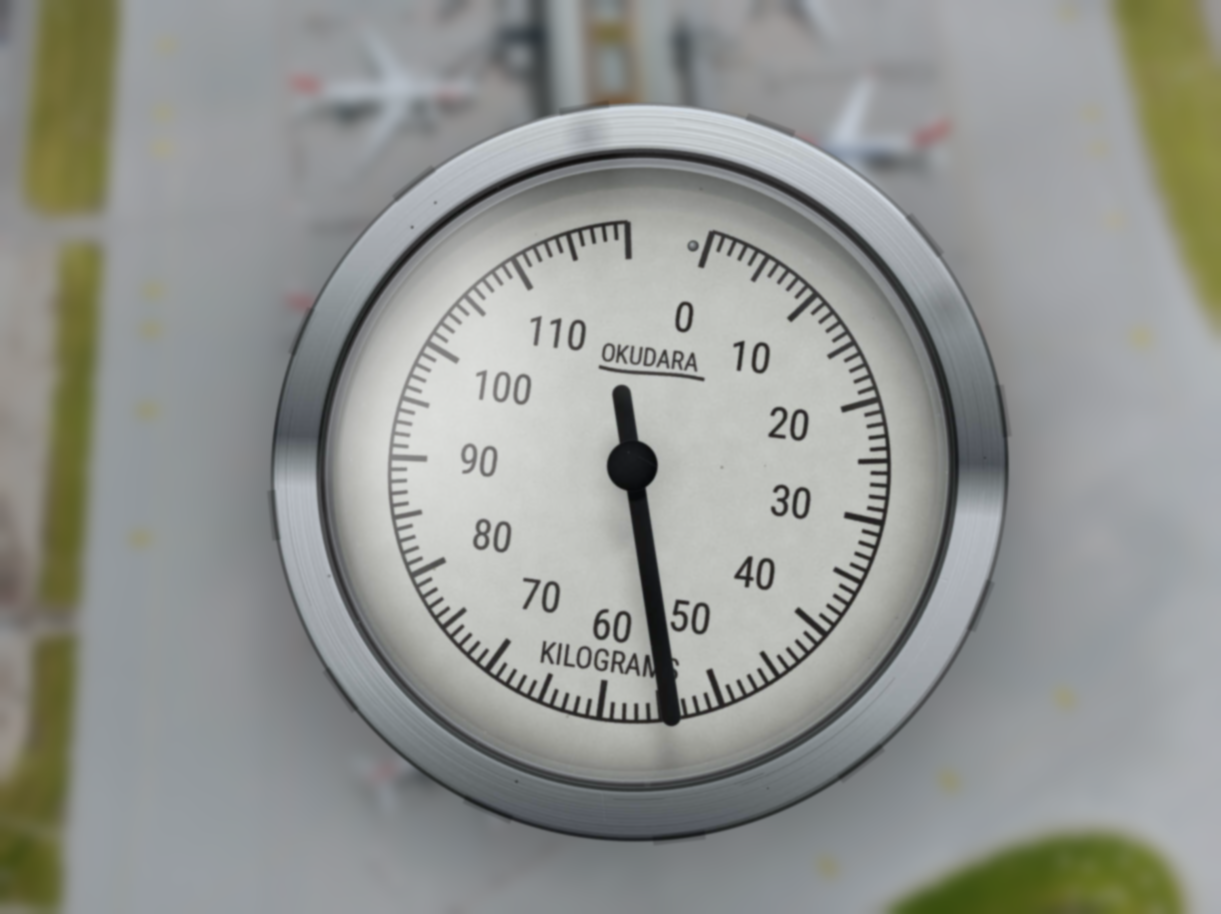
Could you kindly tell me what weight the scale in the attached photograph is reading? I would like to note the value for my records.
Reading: 54 kg
